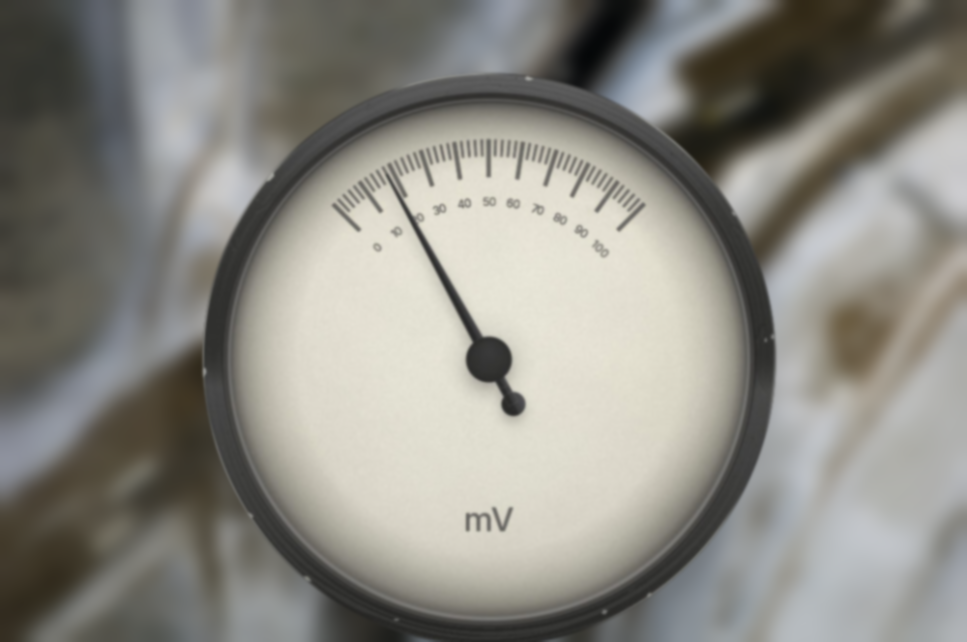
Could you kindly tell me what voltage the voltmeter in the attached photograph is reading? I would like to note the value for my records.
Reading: 18 mV
